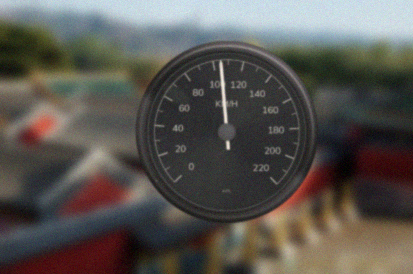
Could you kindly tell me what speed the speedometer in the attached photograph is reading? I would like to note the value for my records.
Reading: 105 km/h
